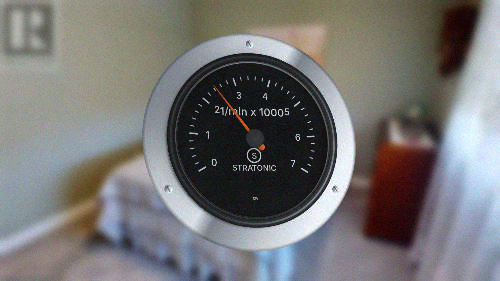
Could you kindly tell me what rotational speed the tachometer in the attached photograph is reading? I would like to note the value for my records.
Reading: 2400 rpm
